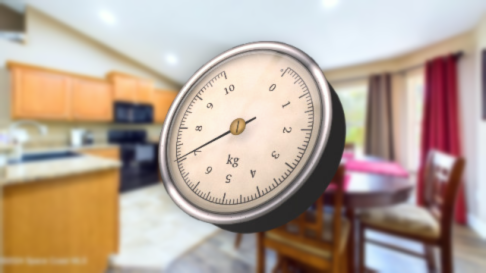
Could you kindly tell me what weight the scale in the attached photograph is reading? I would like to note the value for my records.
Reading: 7 kg
